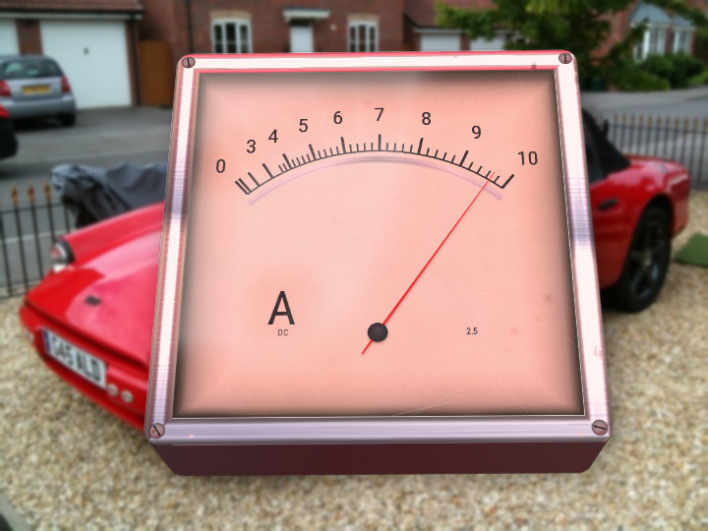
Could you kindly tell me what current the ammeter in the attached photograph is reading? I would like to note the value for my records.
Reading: 9.7 A
